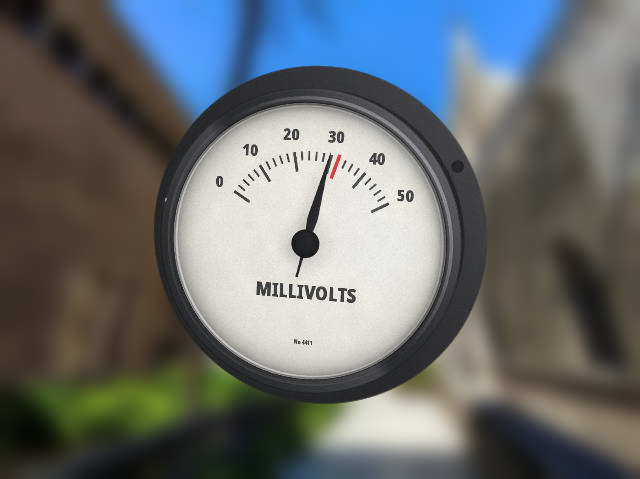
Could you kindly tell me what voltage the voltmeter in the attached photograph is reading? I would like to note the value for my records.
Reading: 30 mV
